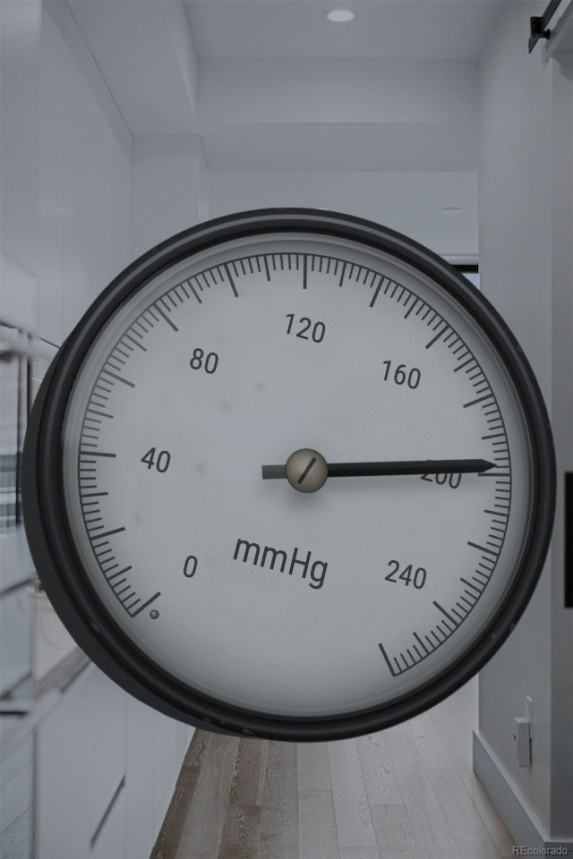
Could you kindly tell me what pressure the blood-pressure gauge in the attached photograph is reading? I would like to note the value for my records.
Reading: 198 mmHg
